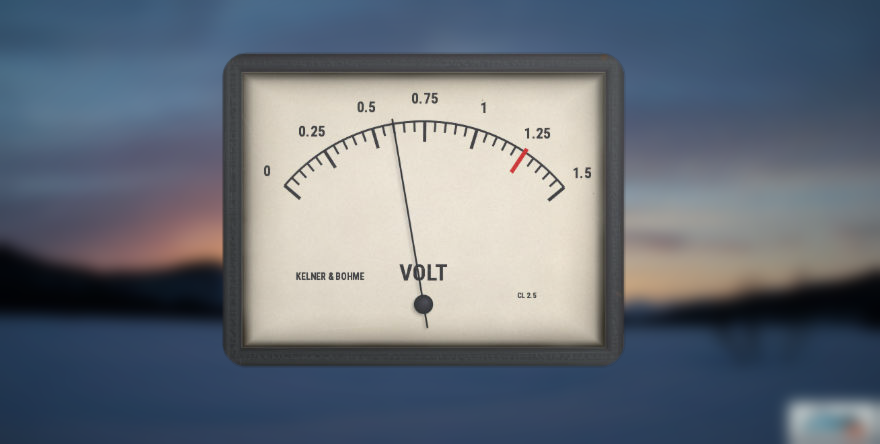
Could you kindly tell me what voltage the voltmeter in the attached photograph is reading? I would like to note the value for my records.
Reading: 0.6 V
